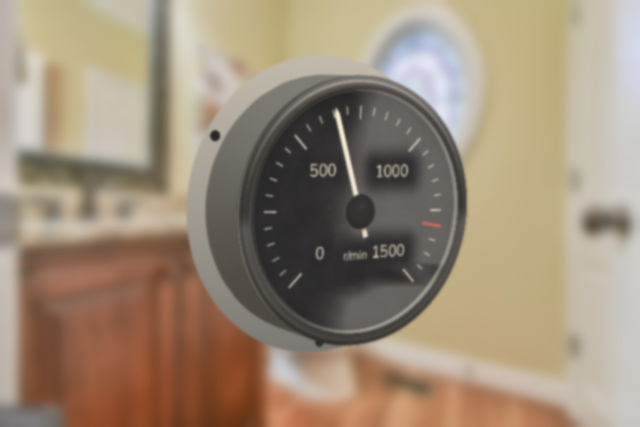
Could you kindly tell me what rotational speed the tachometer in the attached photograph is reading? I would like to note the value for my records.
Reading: 650 rpm
